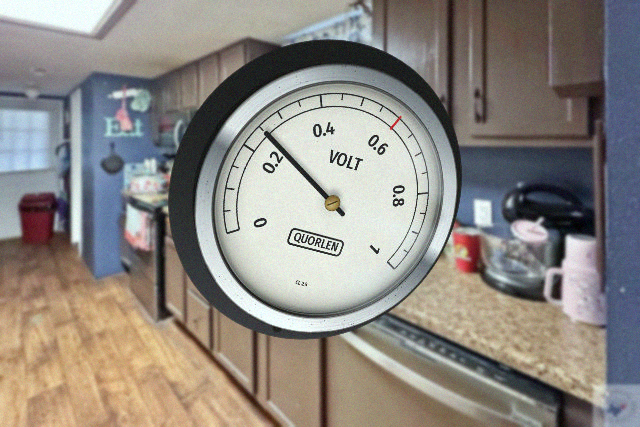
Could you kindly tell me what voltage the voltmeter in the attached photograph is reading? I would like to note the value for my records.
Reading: 0.25 V
